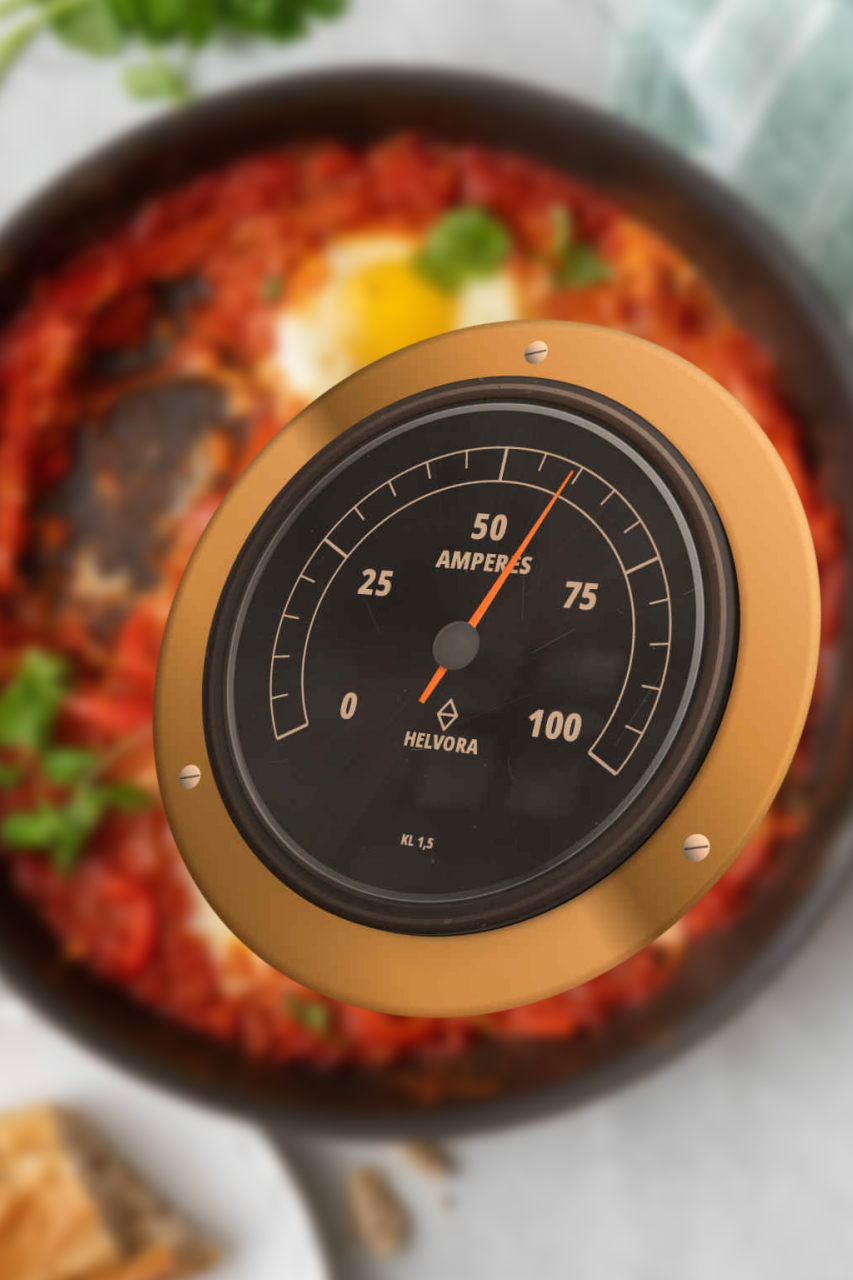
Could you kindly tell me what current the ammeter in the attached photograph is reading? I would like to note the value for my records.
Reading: 60 A
